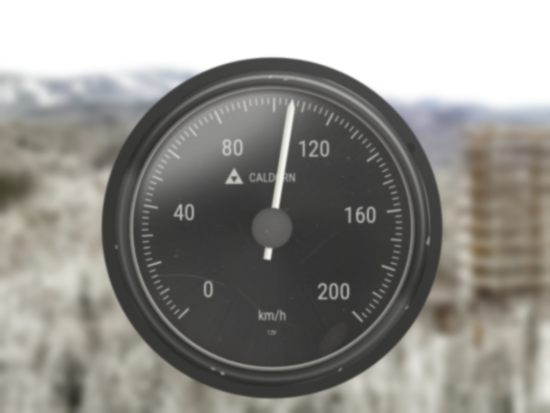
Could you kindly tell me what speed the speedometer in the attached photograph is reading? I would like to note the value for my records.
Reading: 106 km/h
